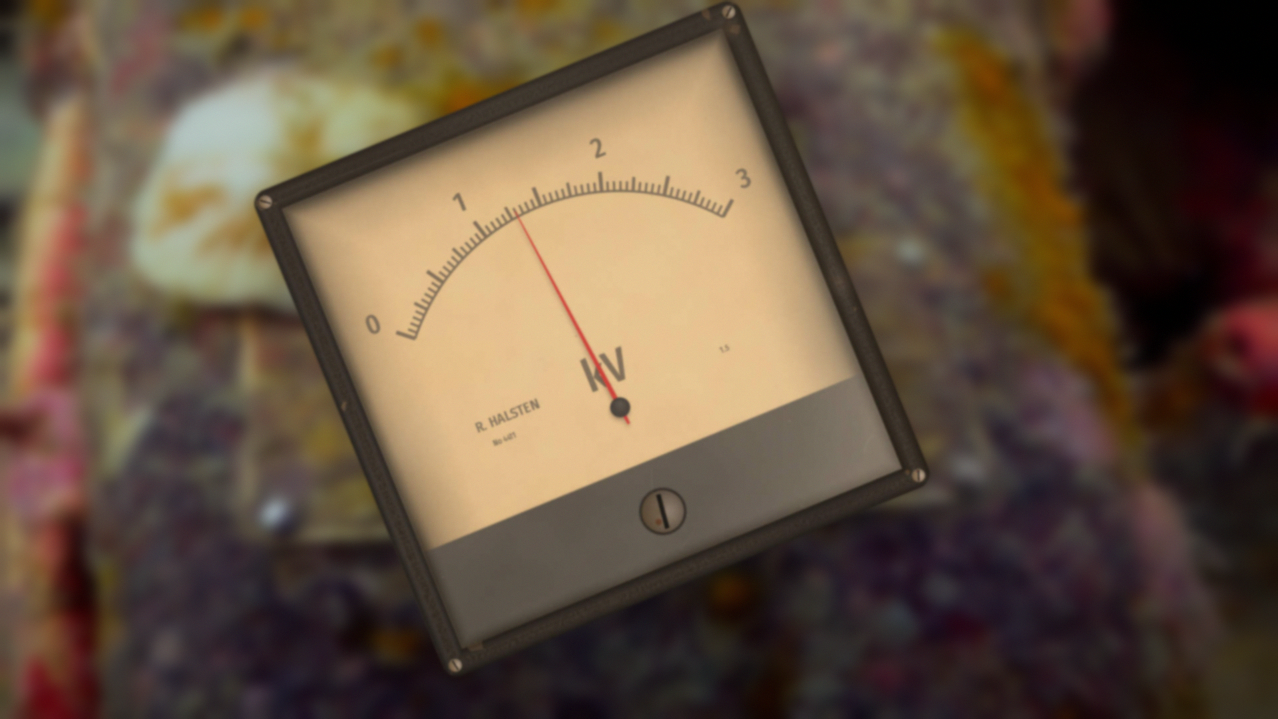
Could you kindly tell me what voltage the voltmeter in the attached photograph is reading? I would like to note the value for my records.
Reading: 1.3 kV
